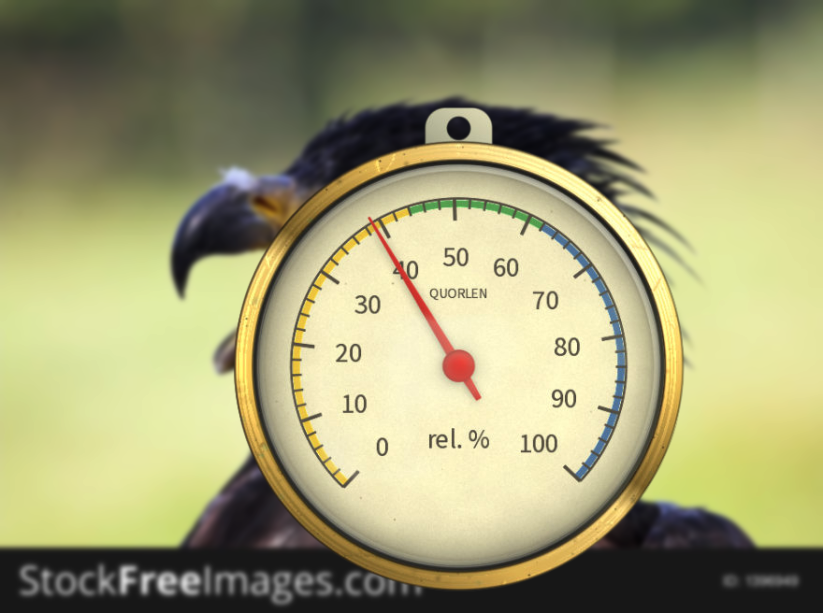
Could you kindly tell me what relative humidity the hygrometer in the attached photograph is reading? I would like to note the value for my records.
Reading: 39 %
